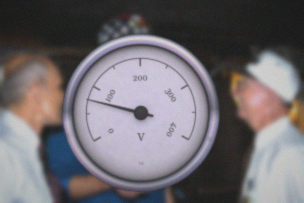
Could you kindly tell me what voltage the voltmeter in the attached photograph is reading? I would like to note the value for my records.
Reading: 75 V
